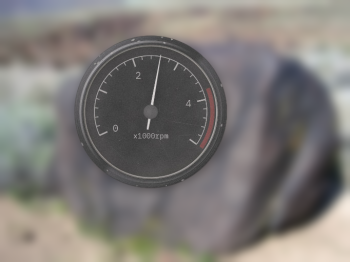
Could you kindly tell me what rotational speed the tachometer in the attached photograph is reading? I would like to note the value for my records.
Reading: 2600 rpm
